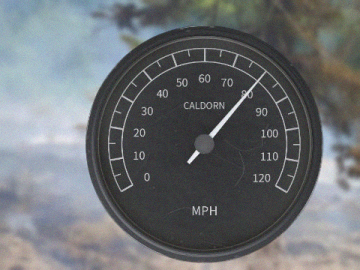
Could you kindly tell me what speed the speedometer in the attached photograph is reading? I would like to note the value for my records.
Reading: 80 mph
